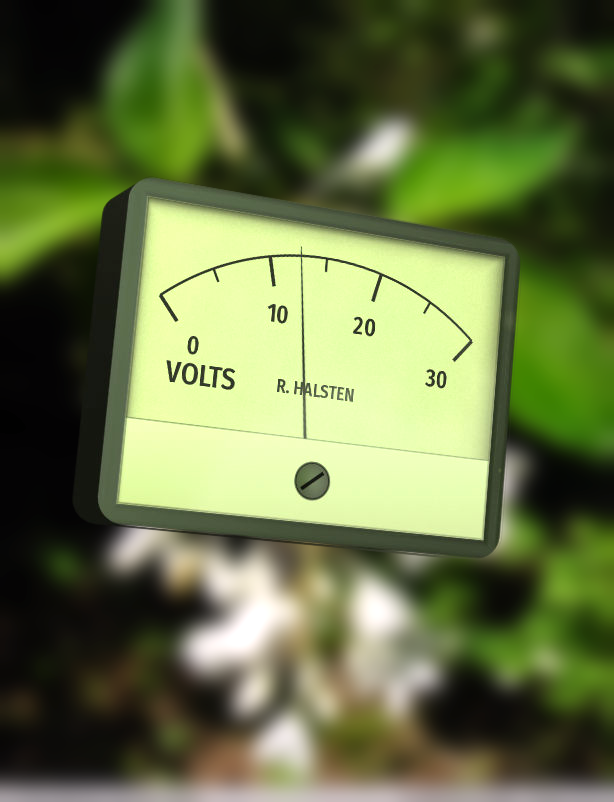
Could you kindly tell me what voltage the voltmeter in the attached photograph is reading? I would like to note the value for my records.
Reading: 12.5 V
